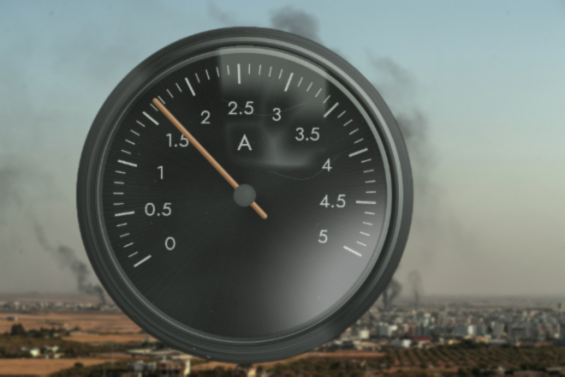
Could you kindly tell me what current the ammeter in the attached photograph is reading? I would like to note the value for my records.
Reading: 1.65 A
